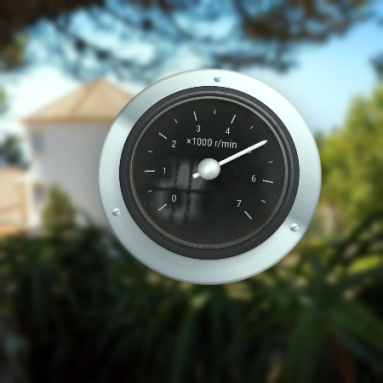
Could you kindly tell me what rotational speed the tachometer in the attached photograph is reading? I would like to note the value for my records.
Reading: 5000 rpm
